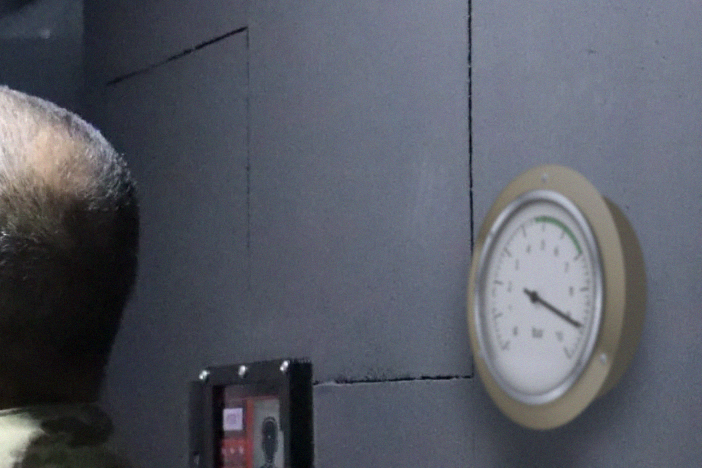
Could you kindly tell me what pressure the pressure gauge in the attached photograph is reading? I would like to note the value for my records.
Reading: 9 bar
